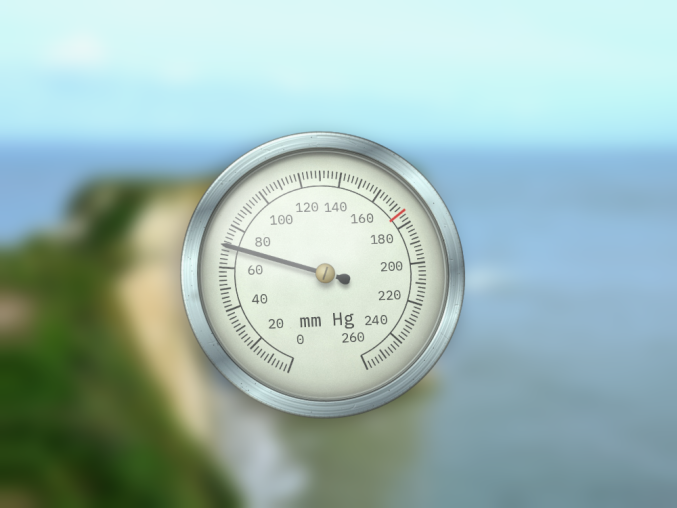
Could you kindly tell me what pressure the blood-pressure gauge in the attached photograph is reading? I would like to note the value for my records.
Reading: 70 mmHg
